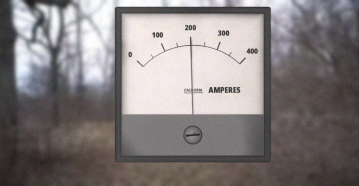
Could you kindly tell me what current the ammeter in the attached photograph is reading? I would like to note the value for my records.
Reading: 200 A
